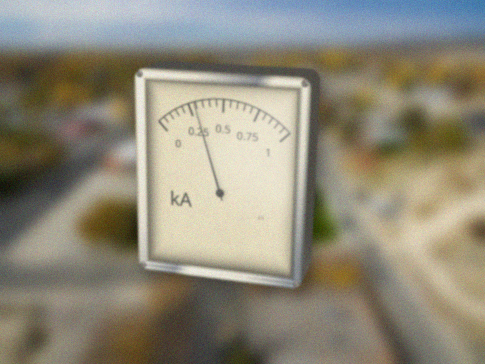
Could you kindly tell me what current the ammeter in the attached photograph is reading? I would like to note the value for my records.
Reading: 0.3 kA
